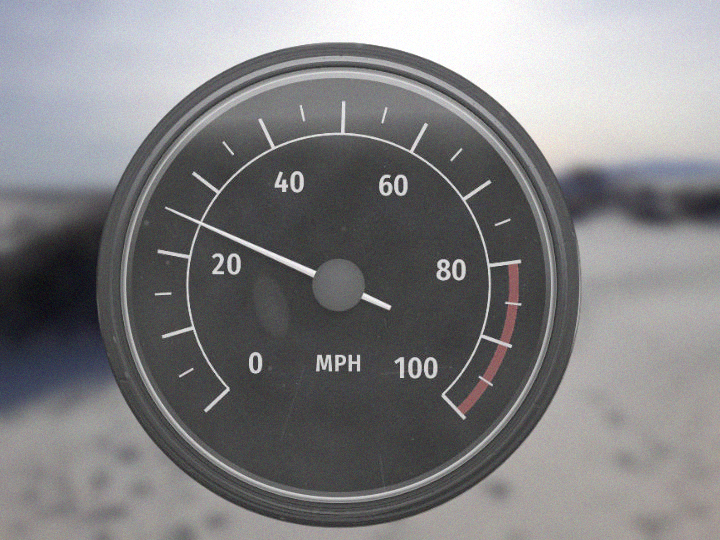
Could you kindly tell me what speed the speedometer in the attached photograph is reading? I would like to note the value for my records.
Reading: 25 mph
